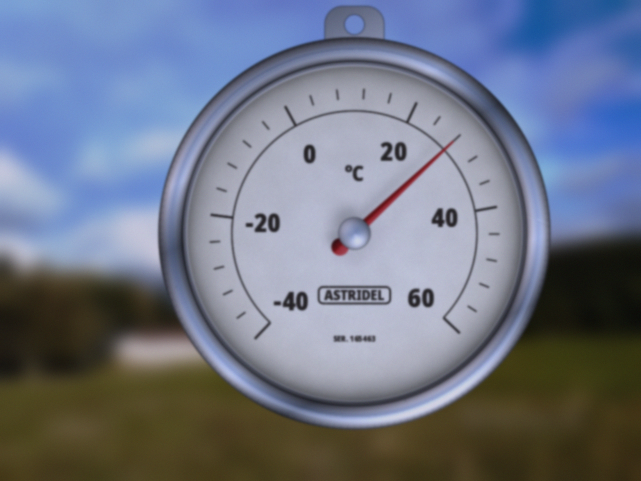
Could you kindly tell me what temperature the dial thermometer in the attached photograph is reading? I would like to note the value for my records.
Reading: 28 °C
